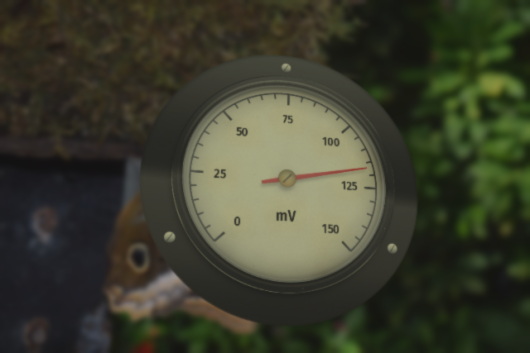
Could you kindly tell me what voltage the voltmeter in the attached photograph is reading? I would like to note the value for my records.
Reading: 117.5 mV
